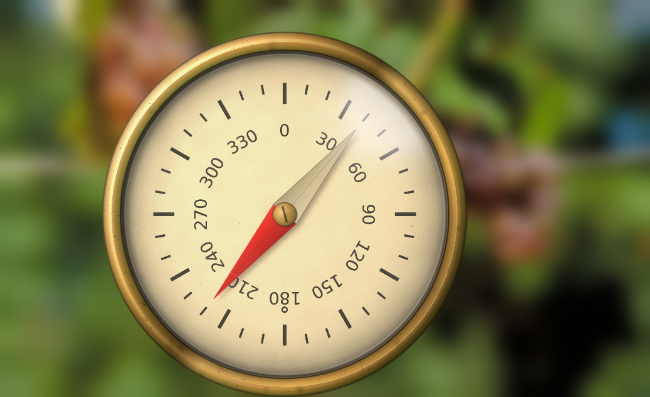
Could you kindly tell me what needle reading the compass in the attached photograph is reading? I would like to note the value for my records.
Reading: 220 °
